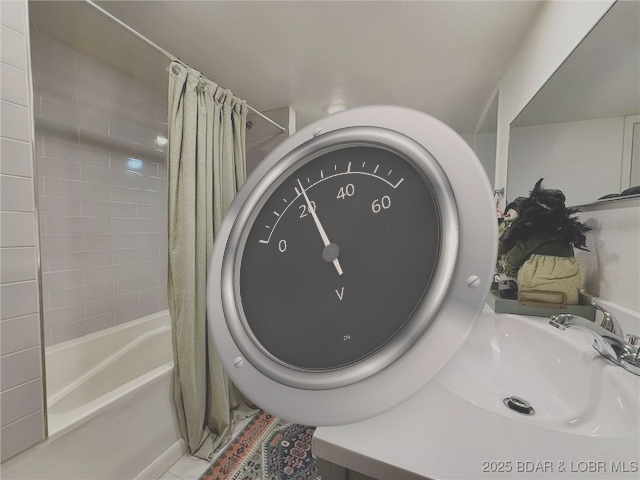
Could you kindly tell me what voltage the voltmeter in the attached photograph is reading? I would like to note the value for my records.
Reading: 22.5 V
